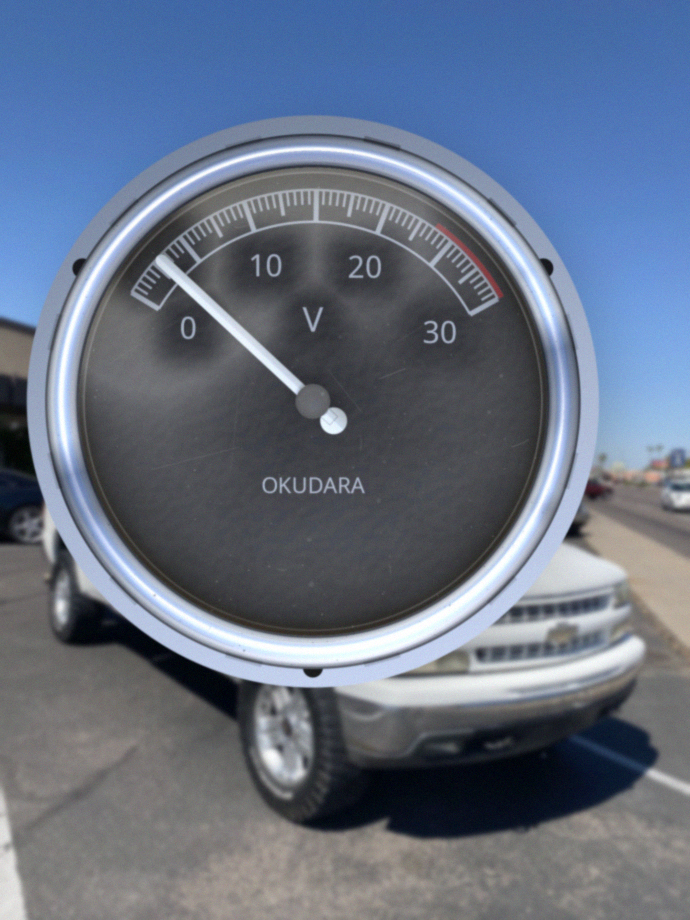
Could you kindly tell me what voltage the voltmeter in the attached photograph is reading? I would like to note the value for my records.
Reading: 3 V
